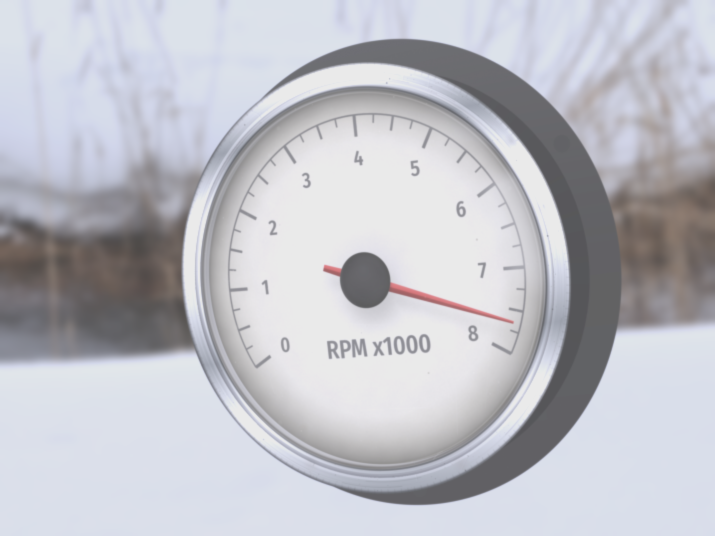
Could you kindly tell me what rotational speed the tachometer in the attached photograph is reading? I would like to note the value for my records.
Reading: 7625 rpm
